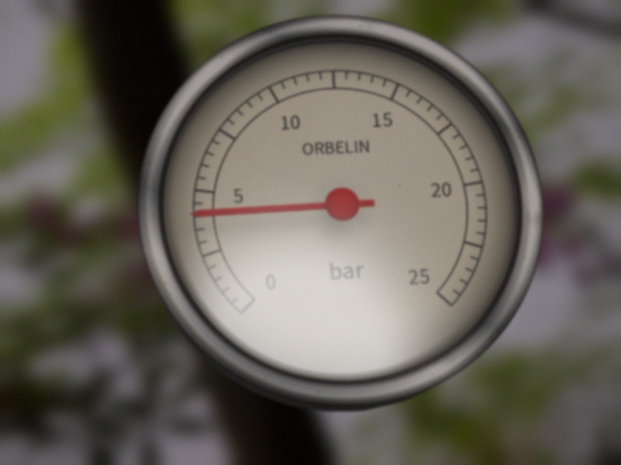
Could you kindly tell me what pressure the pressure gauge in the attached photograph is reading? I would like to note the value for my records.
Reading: 4 bar
